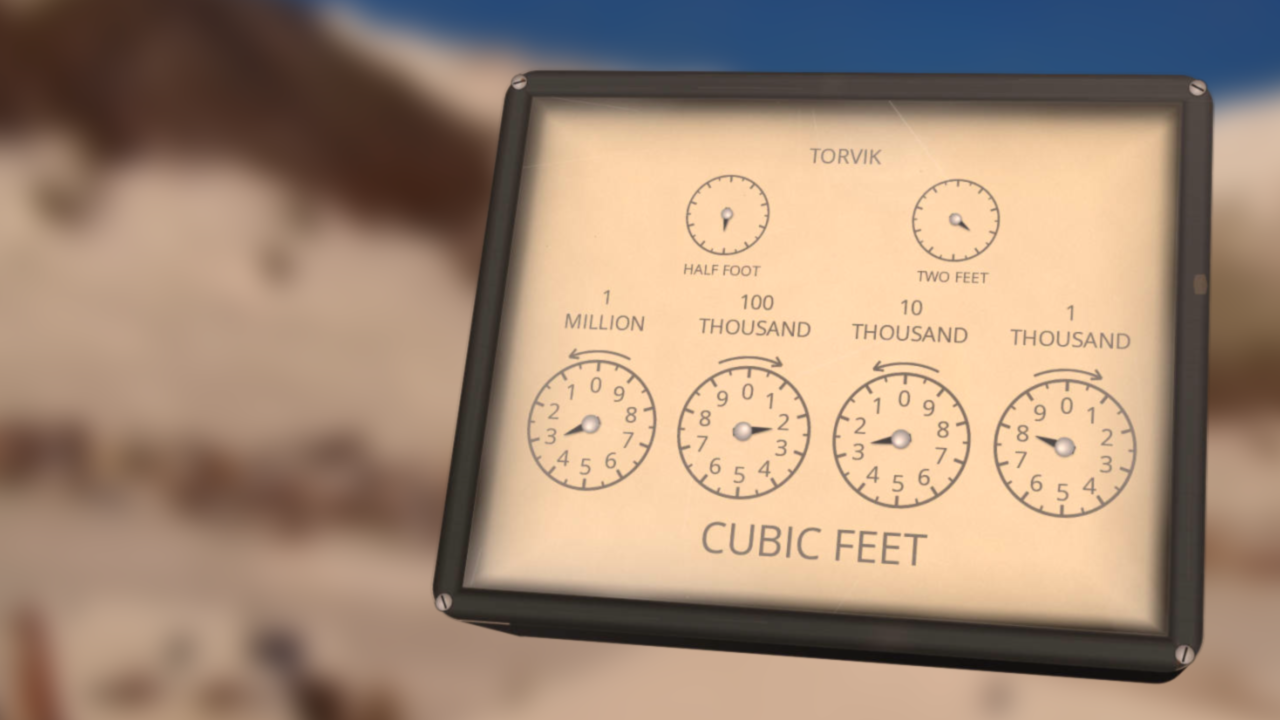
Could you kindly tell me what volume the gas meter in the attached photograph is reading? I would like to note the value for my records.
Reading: 322800 ft³
